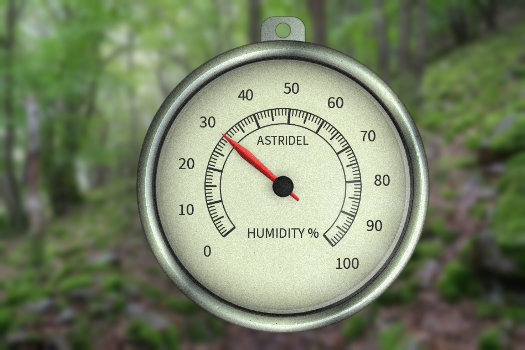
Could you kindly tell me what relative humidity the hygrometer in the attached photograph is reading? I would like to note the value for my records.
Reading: 30 %
